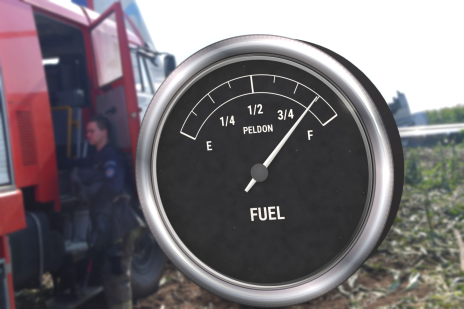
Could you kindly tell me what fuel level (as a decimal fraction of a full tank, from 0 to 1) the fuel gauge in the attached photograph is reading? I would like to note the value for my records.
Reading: 0.875
